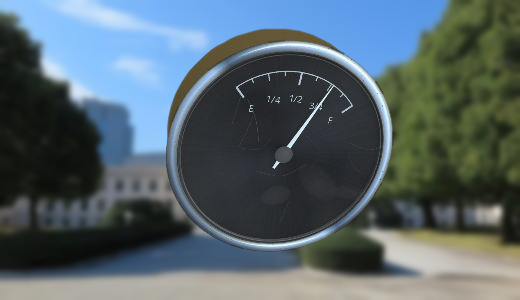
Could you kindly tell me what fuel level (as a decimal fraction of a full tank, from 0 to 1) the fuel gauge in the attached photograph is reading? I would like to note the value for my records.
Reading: 0.75
